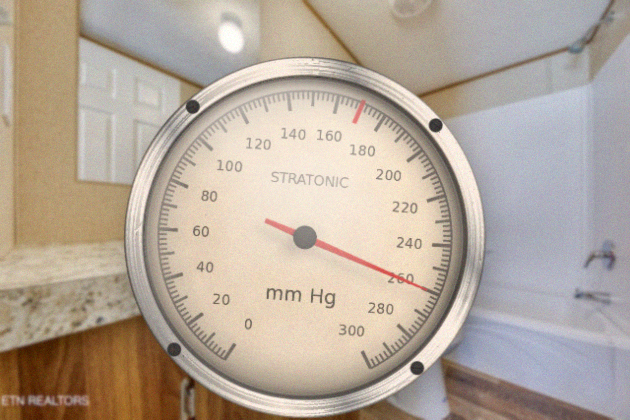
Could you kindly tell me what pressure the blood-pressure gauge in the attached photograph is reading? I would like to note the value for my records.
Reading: 260 mmHg
